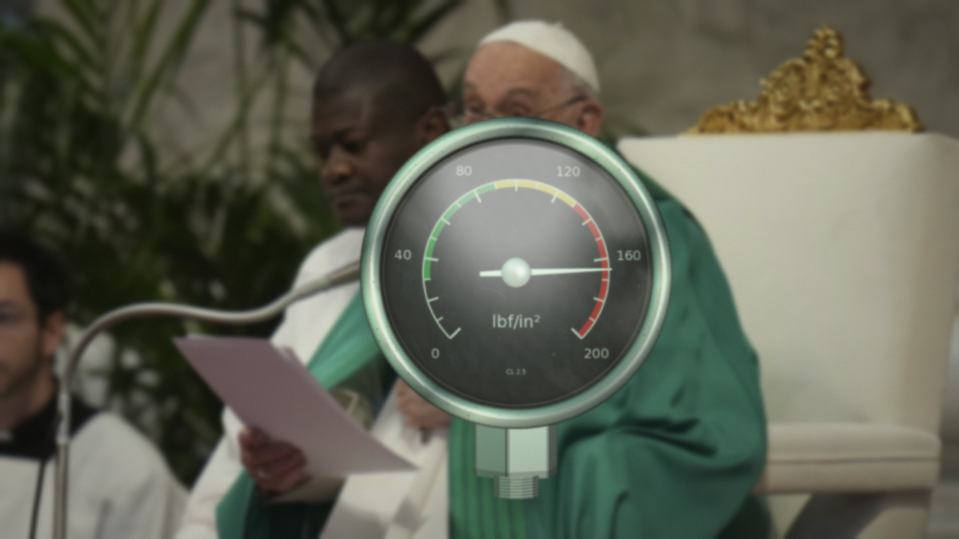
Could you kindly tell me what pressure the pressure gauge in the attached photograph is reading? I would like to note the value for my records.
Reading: 165 psi
